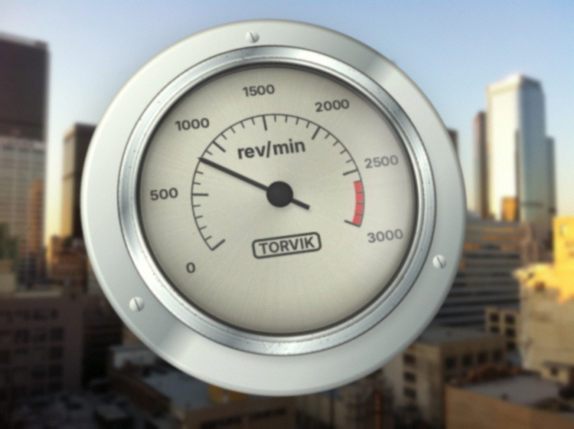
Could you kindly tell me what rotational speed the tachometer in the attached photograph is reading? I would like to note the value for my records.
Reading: 800 rpm
